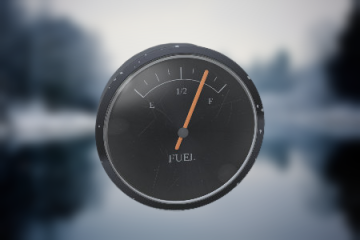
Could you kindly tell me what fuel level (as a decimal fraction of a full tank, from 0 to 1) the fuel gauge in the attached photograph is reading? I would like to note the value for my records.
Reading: 0.75
